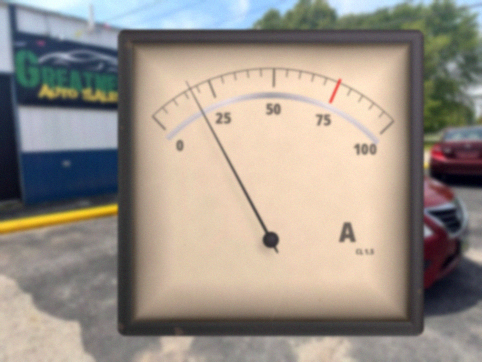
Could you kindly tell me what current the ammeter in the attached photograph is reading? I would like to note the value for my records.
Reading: 17.5 A
